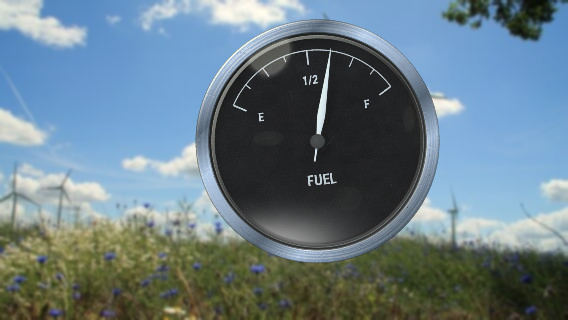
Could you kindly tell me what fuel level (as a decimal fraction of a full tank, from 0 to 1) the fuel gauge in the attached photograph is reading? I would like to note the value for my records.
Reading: 0.625
